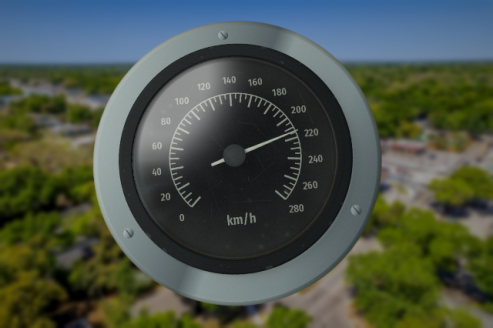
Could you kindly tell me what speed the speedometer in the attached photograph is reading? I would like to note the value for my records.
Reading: 215 km/h
